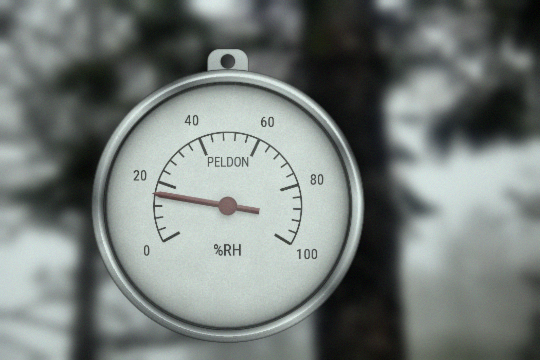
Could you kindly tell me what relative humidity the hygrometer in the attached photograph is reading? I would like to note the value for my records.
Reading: 16 %
